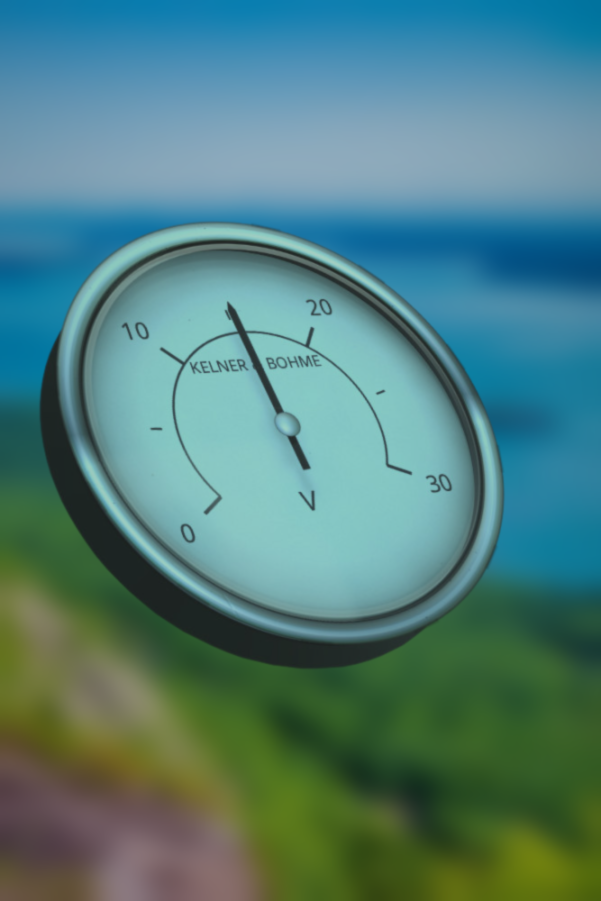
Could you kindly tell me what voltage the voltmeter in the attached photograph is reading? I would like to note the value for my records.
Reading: 15 V
